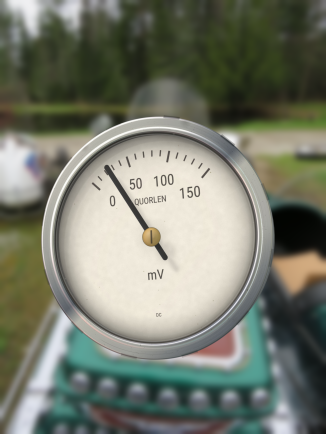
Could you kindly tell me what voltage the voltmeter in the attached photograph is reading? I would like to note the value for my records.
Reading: 25 mV
